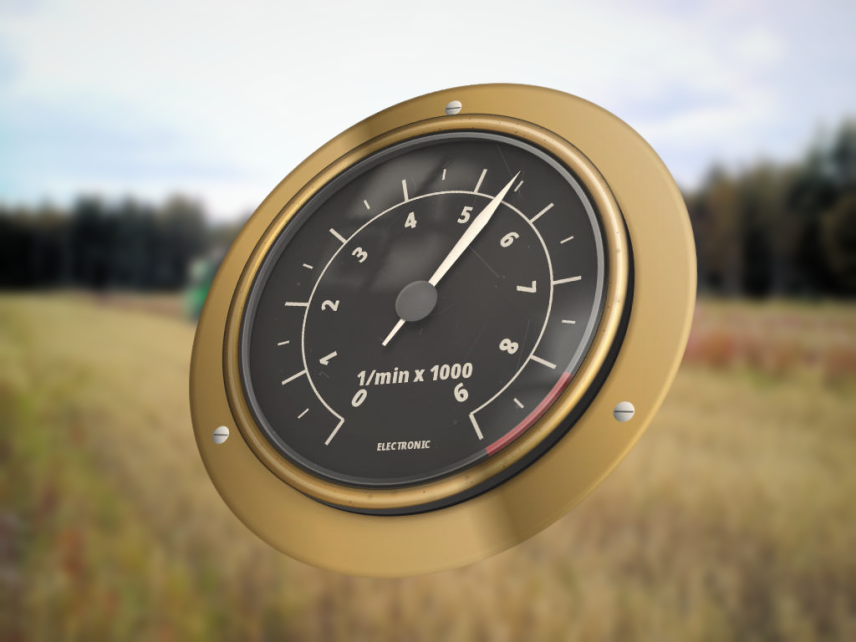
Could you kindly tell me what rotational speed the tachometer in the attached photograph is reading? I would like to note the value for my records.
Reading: 5500 rpm
